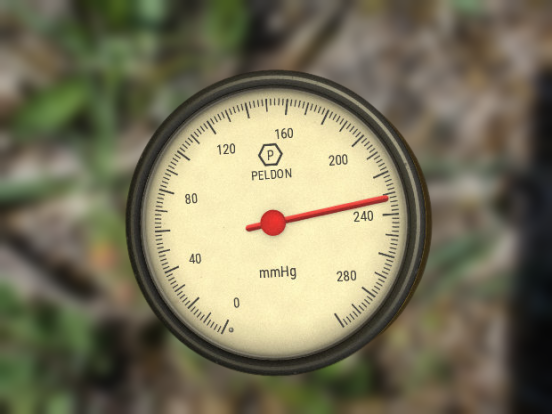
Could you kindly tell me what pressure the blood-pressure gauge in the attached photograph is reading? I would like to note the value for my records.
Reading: 232 mmHg
